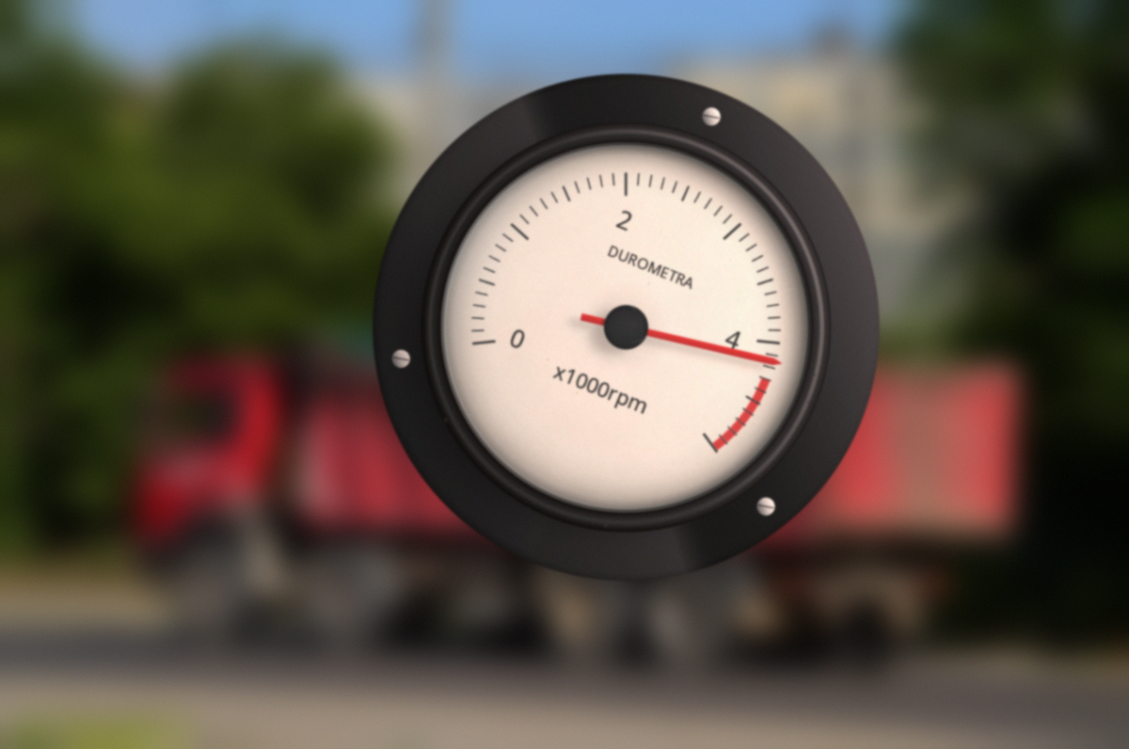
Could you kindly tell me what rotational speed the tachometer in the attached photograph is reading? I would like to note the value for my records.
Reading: 4150 rpm
